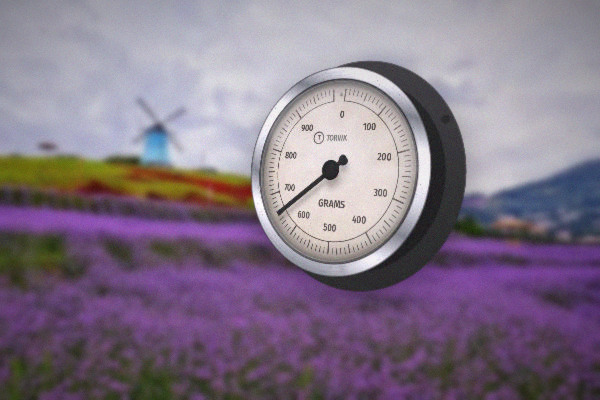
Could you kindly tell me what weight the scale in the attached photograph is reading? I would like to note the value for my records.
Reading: 650 g
